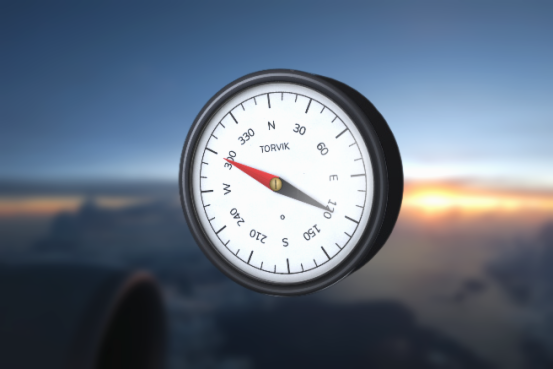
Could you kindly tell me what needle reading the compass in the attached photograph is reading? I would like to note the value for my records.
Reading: 300 °
